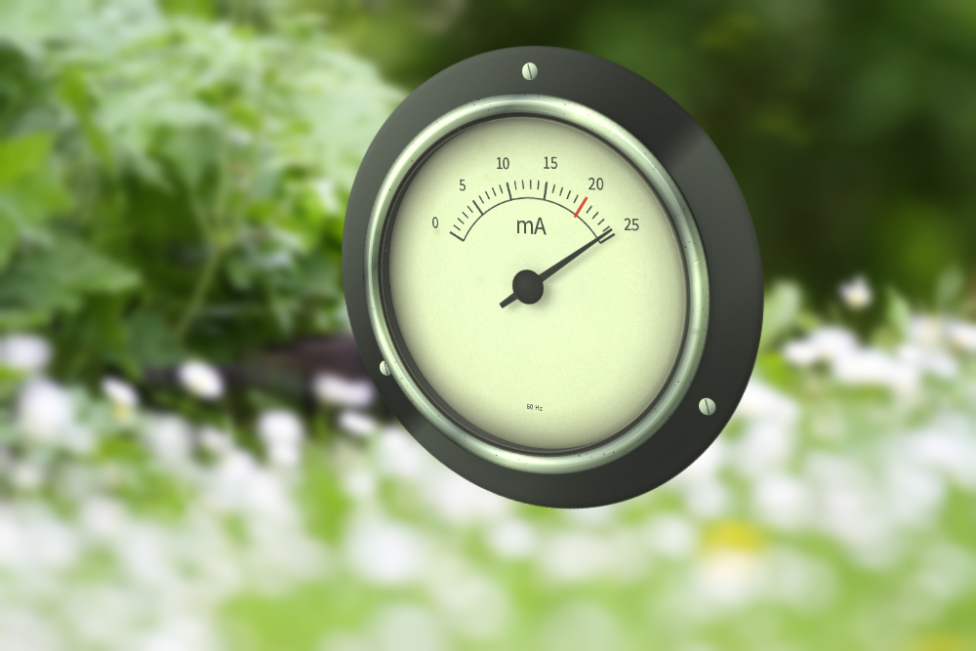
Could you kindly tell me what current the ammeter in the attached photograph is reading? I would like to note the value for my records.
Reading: 24.5 mA
